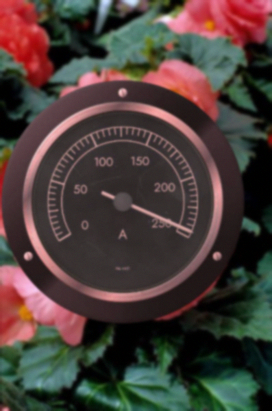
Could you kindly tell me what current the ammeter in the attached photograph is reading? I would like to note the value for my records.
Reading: 245 A
